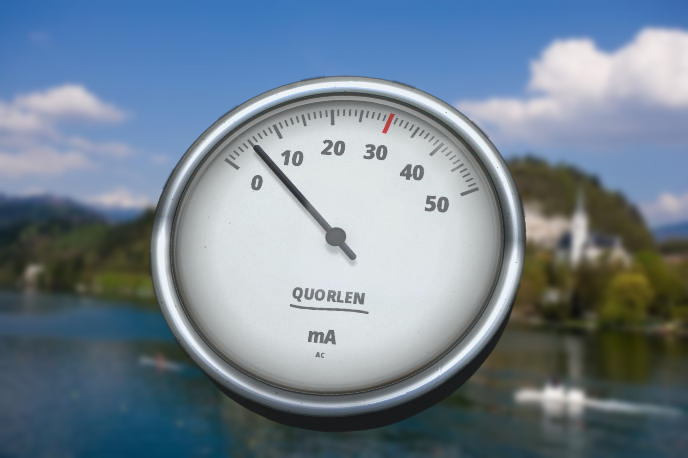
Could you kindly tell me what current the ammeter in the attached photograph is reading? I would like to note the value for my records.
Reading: 5 mA
